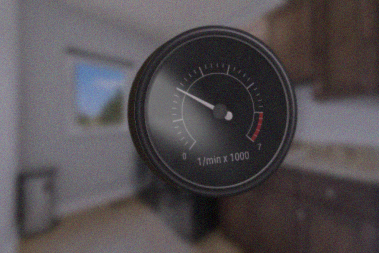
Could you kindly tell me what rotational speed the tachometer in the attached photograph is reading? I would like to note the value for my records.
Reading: 2000 rpm
